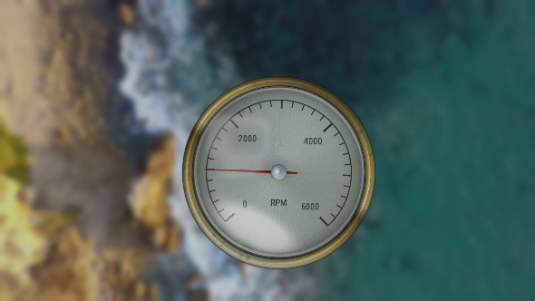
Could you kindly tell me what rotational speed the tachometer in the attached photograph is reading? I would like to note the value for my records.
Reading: 1000 rpm
